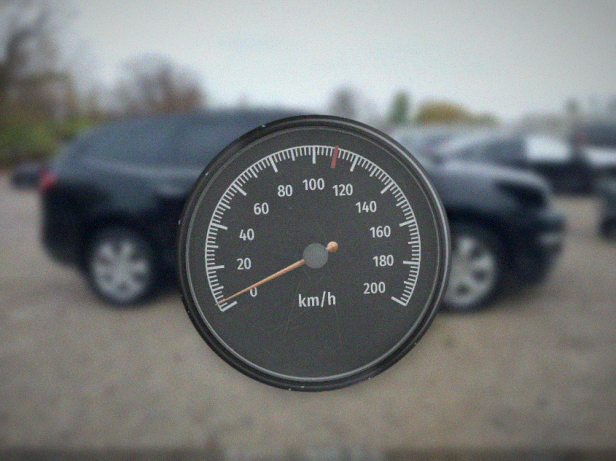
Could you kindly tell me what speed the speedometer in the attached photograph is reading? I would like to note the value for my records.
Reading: 4 km/h
